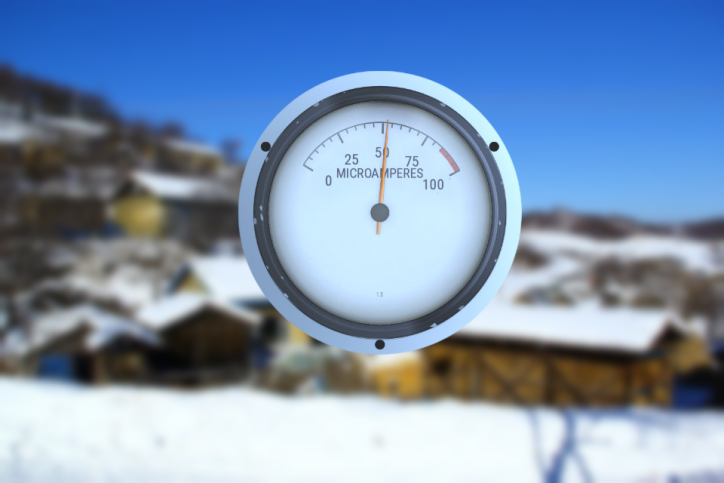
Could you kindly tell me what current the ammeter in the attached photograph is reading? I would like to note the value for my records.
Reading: 52.5 µA
